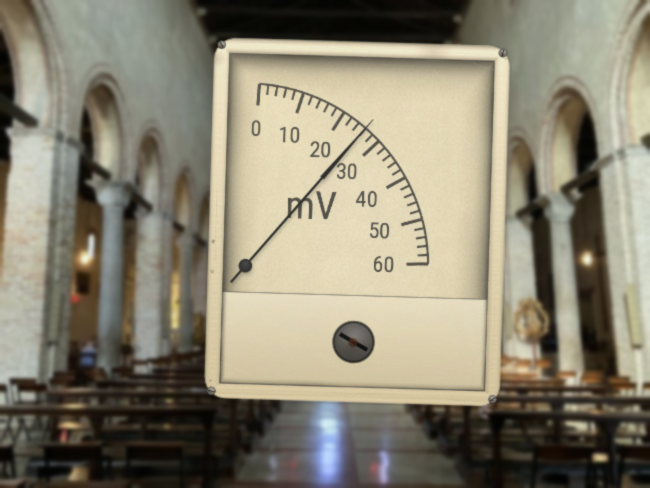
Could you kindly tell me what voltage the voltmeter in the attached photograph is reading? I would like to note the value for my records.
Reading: 26 mV
